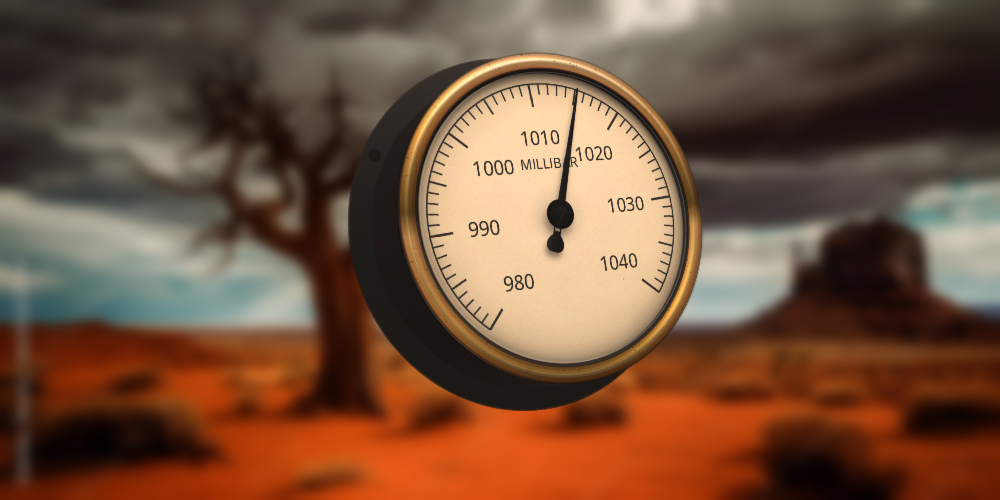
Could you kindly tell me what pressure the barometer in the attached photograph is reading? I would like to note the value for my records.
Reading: 1015 mbar
